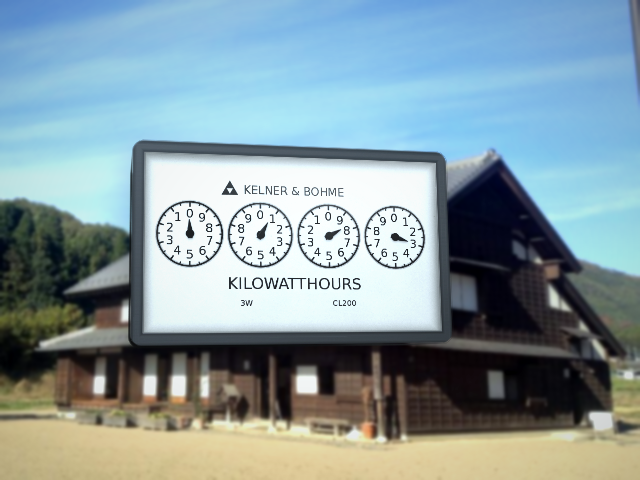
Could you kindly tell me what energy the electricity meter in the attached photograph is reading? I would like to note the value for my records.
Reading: 83 kWh
